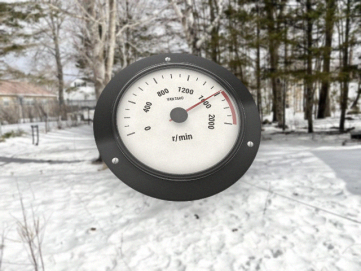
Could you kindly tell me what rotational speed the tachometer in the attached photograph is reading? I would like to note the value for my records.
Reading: 1600 rpm
